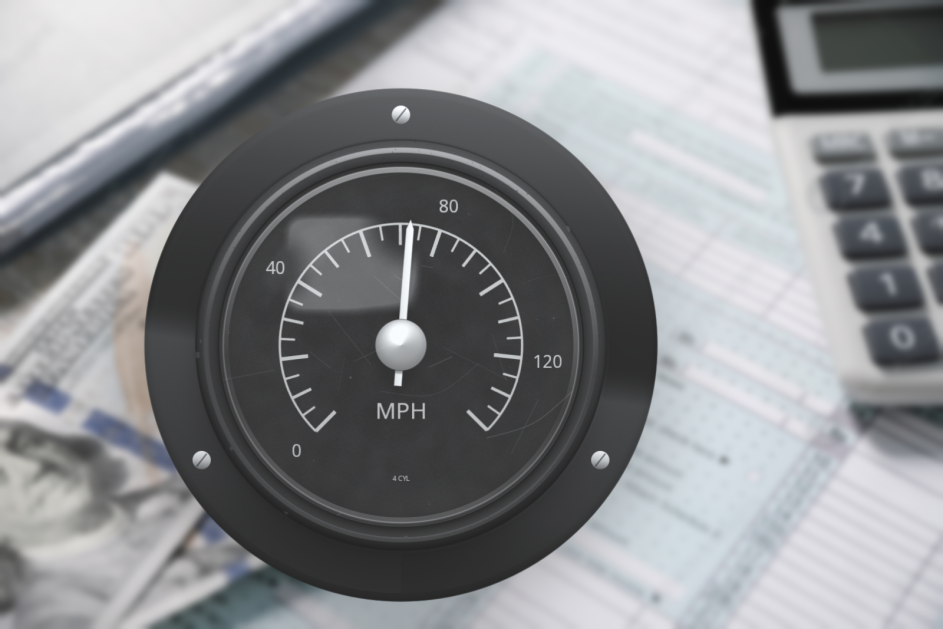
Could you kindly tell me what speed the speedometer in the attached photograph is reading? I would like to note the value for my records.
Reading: 72.5 mph
